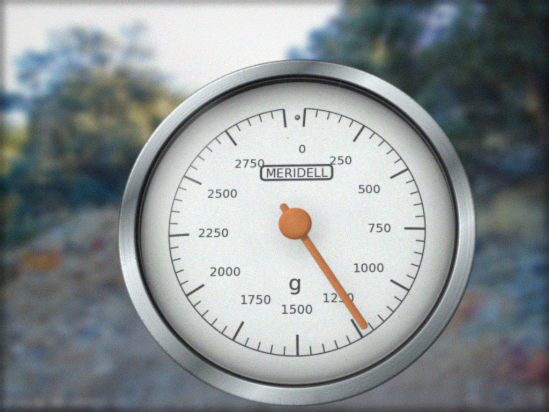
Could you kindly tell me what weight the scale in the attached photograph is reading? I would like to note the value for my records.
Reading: 1225 g
